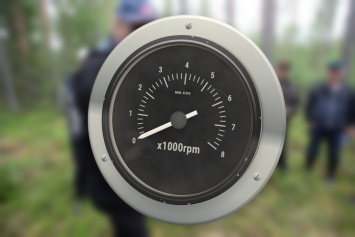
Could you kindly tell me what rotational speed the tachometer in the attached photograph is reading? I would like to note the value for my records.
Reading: 0 rpm
